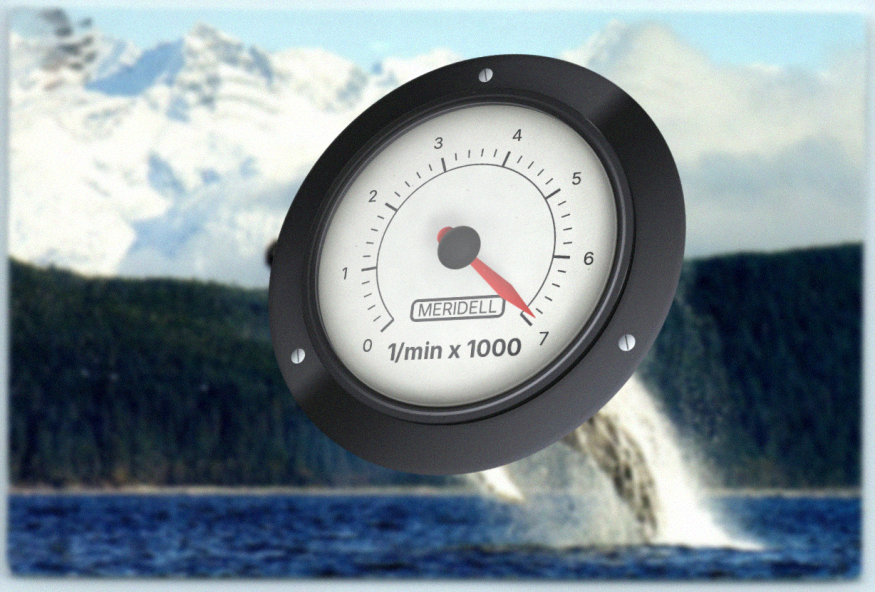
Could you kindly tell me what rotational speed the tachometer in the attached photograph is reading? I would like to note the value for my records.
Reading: 6900 rpm
